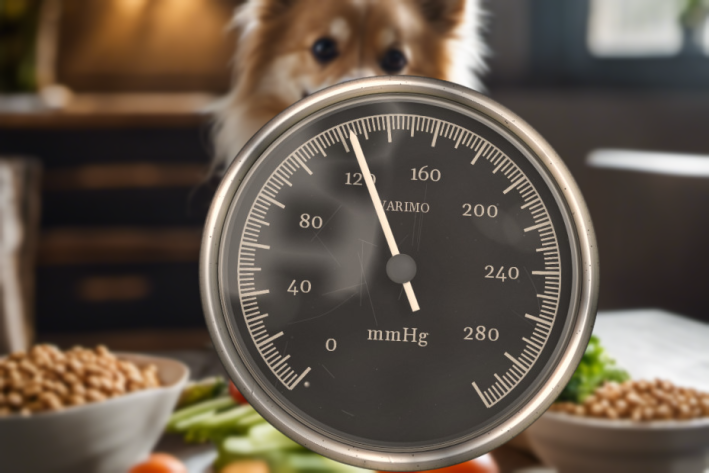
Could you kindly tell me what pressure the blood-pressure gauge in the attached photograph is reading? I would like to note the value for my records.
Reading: 124 mmHg
